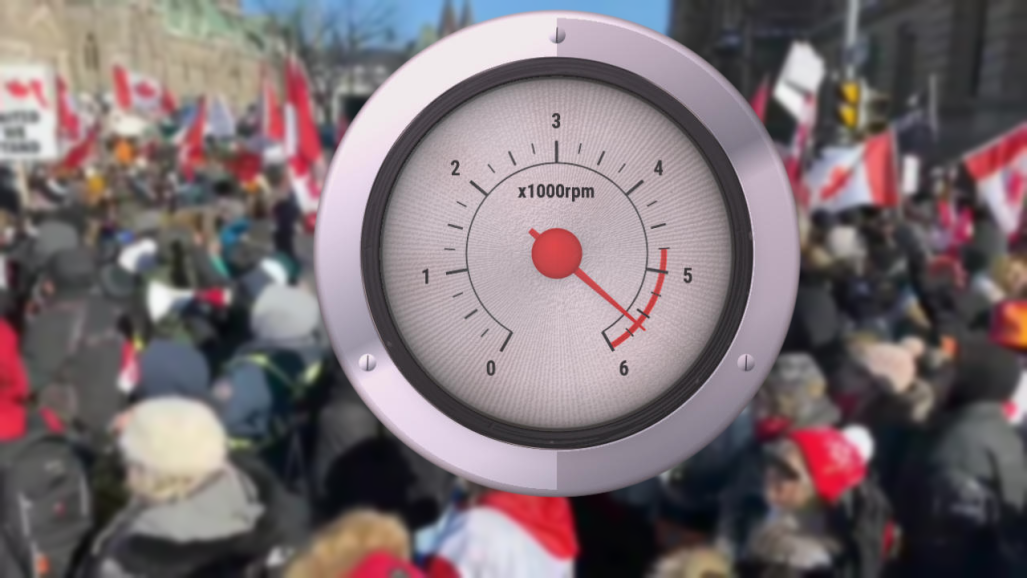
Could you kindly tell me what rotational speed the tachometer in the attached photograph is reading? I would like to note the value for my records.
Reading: 5625 rpm
